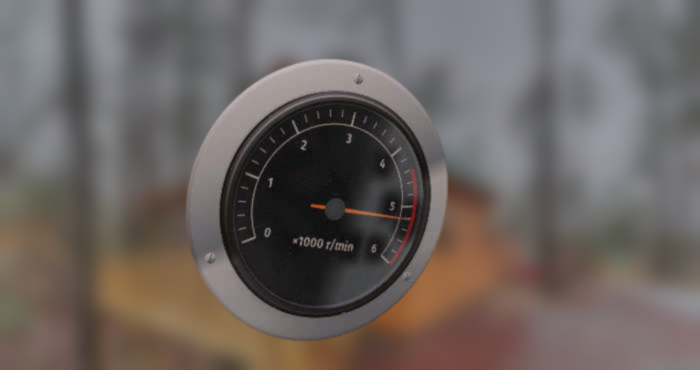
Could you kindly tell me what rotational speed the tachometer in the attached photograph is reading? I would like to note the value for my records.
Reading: 5200 rpm
